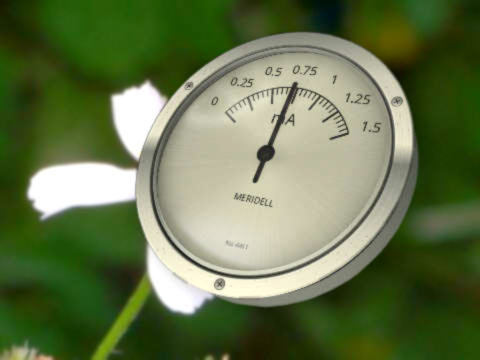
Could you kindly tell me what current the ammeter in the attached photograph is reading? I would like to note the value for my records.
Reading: 0.75 mA
